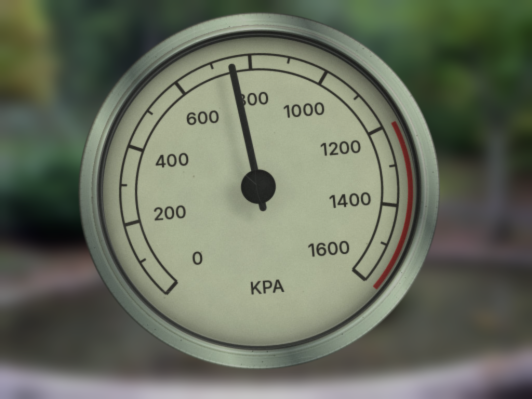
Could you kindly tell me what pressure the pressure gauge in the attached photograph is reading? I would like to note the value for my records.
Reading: 750 kPa
